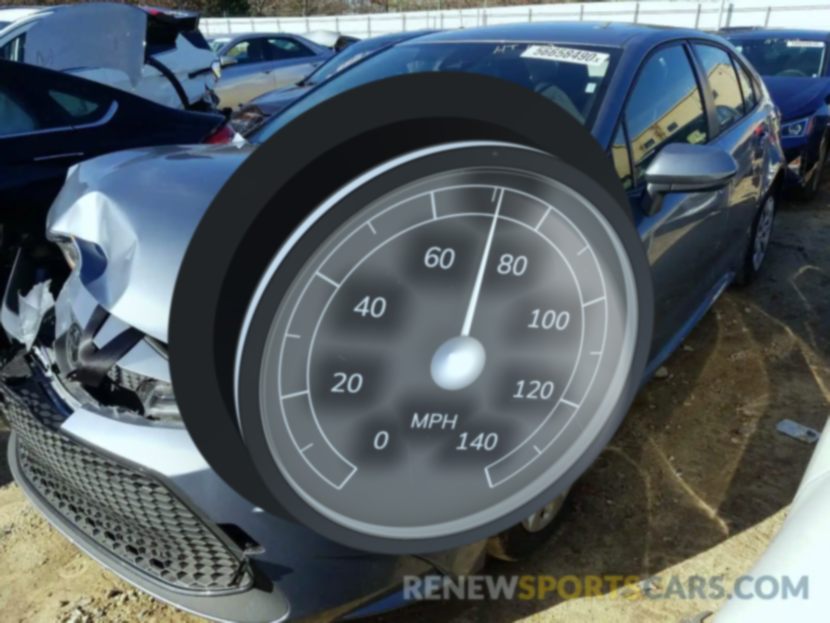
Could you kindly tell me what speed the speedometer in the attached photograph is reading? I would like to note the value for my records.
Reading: 70 mph
